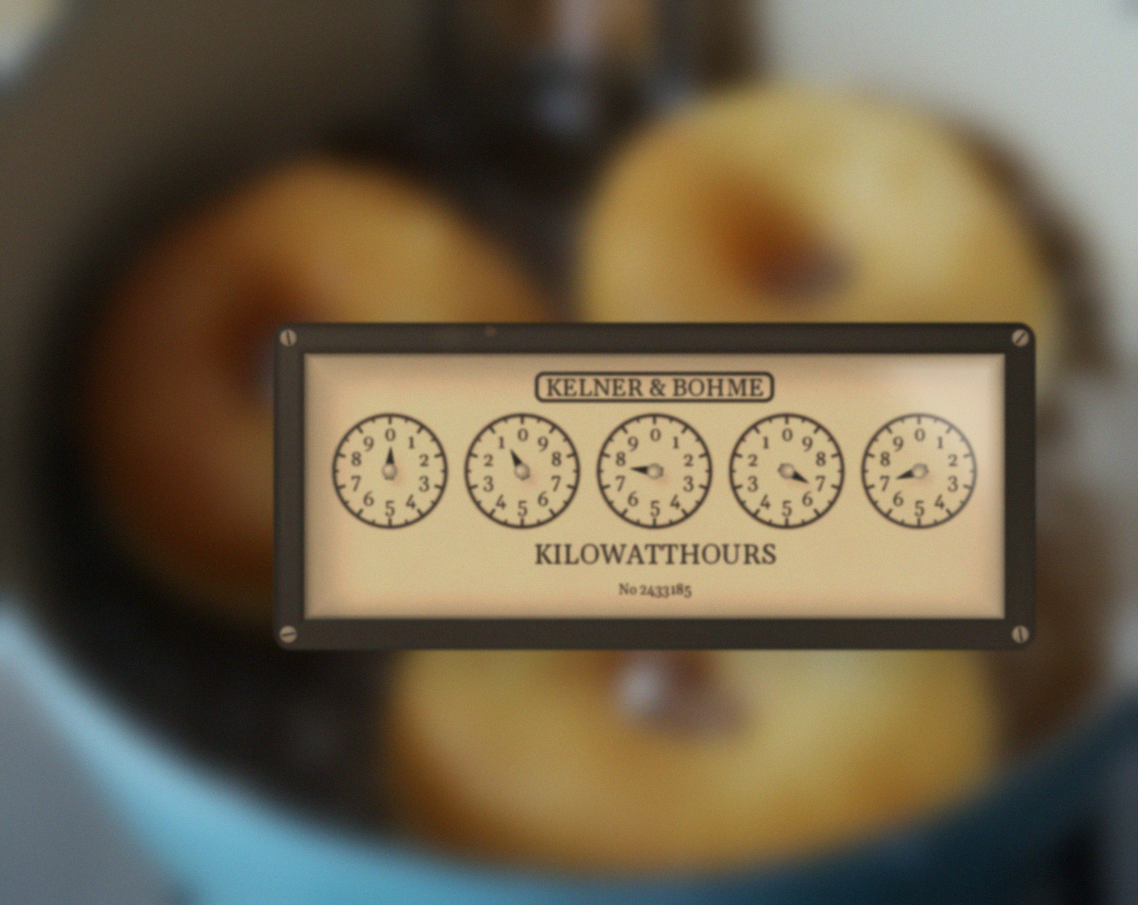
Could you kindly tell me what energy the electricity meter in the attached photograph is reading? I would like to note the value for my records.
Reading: 767 kWh
